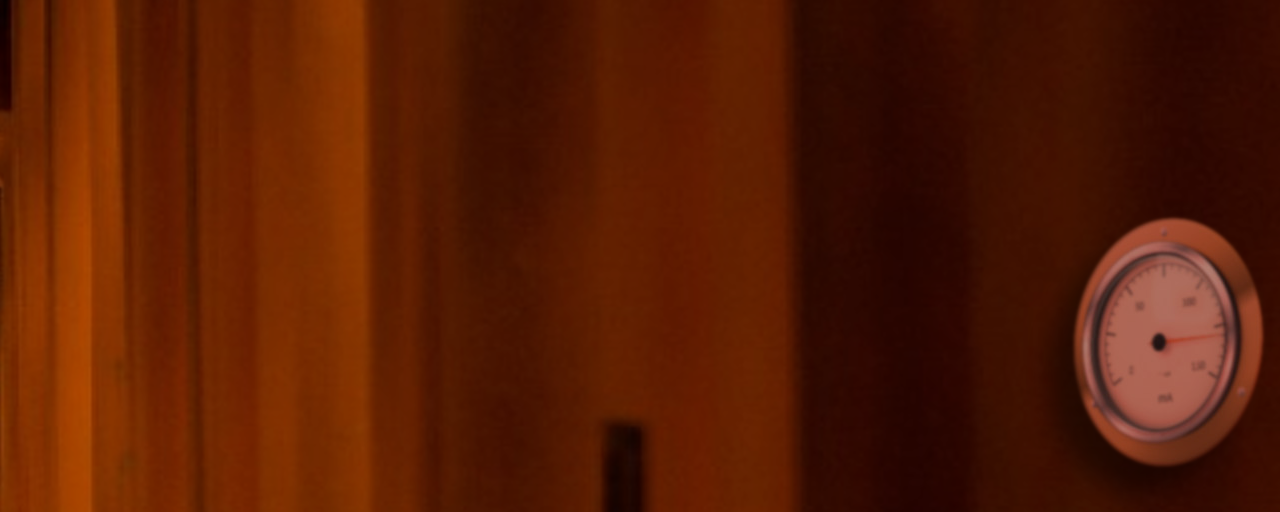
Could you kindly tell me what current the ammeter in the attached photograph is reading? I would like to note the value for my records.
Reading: 130 mA
